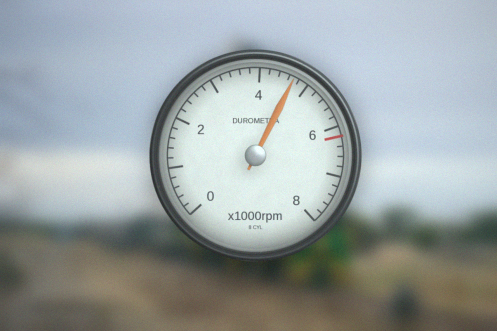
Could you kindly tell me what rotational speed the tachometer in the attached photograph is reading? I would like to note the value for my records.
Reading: 4700 rpm
